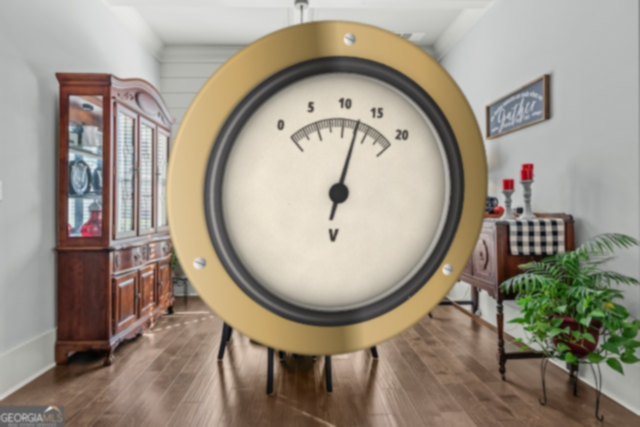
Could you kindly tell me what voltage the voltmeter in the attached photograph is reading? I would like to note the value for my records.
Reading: 12.5 V
